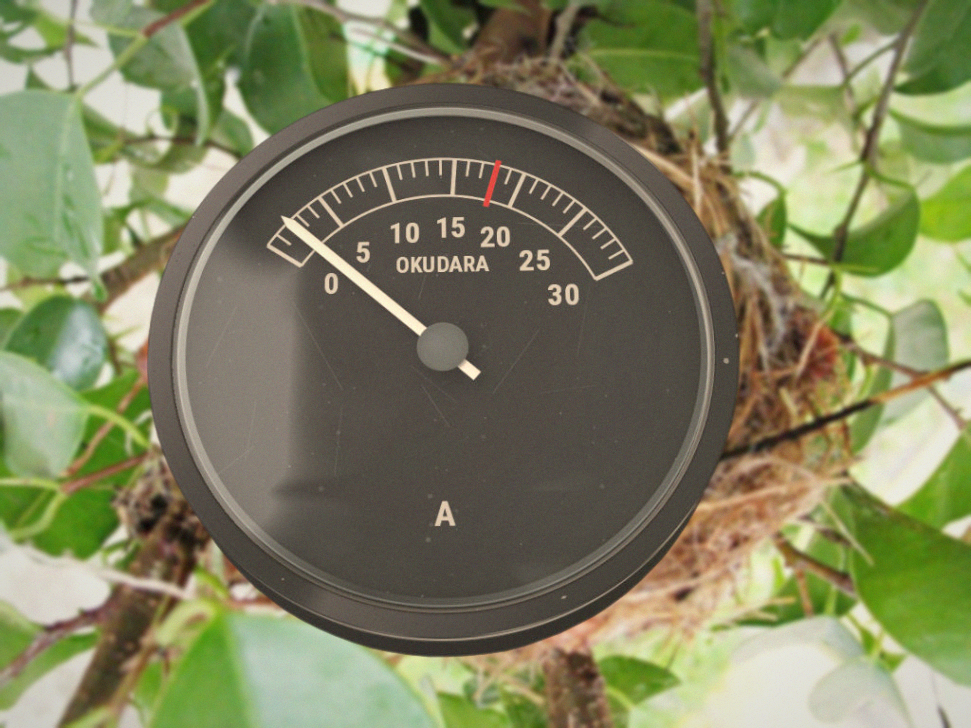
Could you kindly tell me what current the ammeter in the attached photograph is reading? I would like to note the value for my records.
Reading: 2 A
